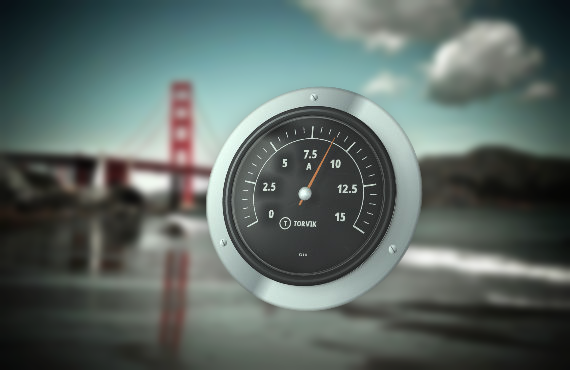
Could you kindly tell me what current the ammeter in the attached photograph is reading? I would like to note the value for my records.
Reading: 9 A
